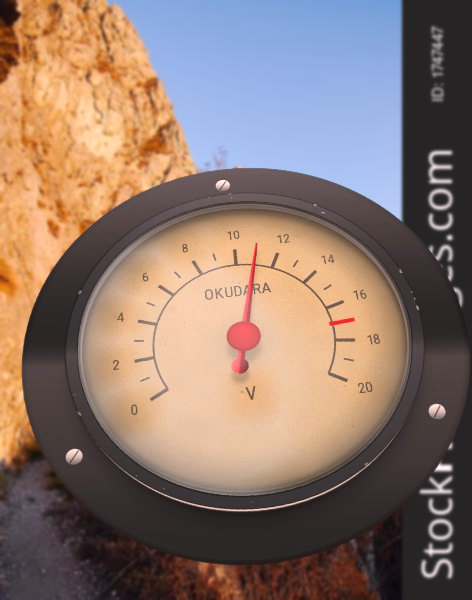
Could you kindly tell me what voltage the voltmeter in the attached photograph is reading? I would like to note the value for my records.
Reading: 11 V
